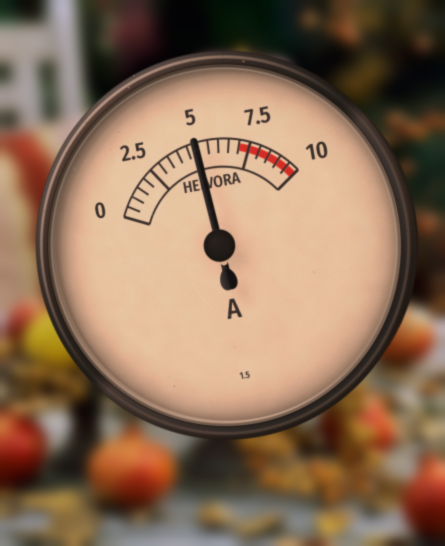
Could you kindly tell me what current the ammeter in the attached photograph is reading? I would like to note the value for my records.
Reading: 5 A
